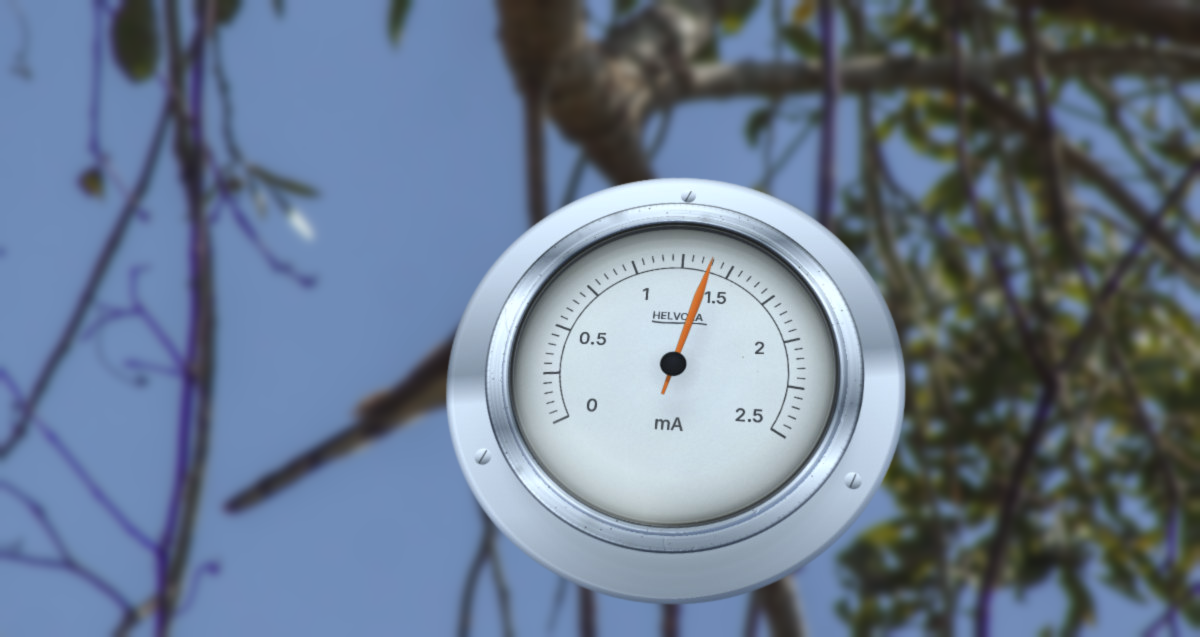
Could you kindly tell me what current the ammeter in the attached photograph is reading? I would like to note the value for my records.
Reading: 1.4 mA
